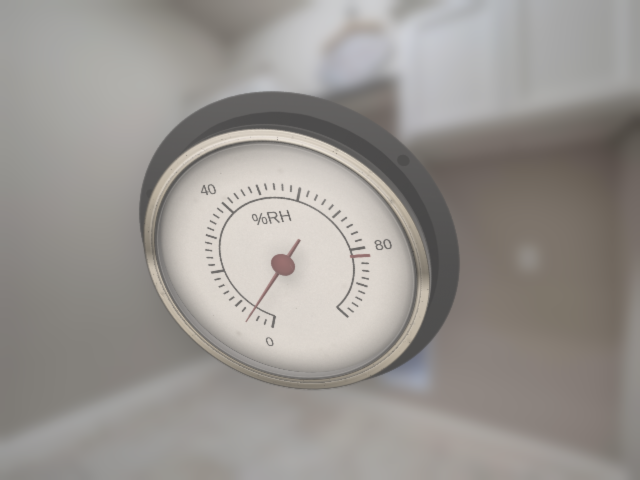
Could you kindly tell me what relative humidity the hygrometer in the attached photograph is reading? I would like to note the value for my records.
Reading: 6 %
